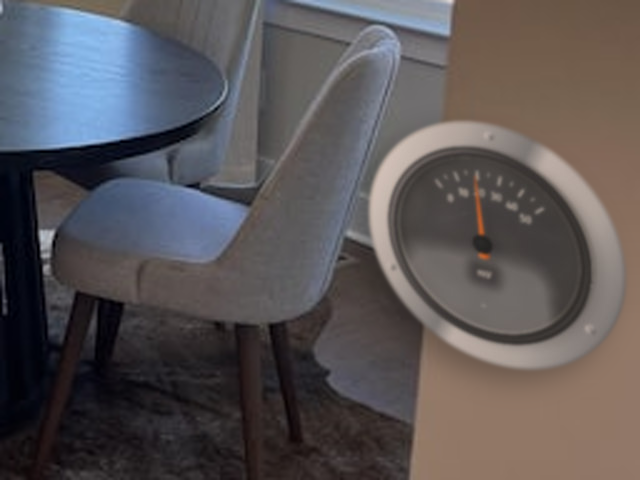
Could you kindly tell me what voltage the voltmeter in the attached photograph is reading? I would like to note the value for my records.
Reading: 20 mV
